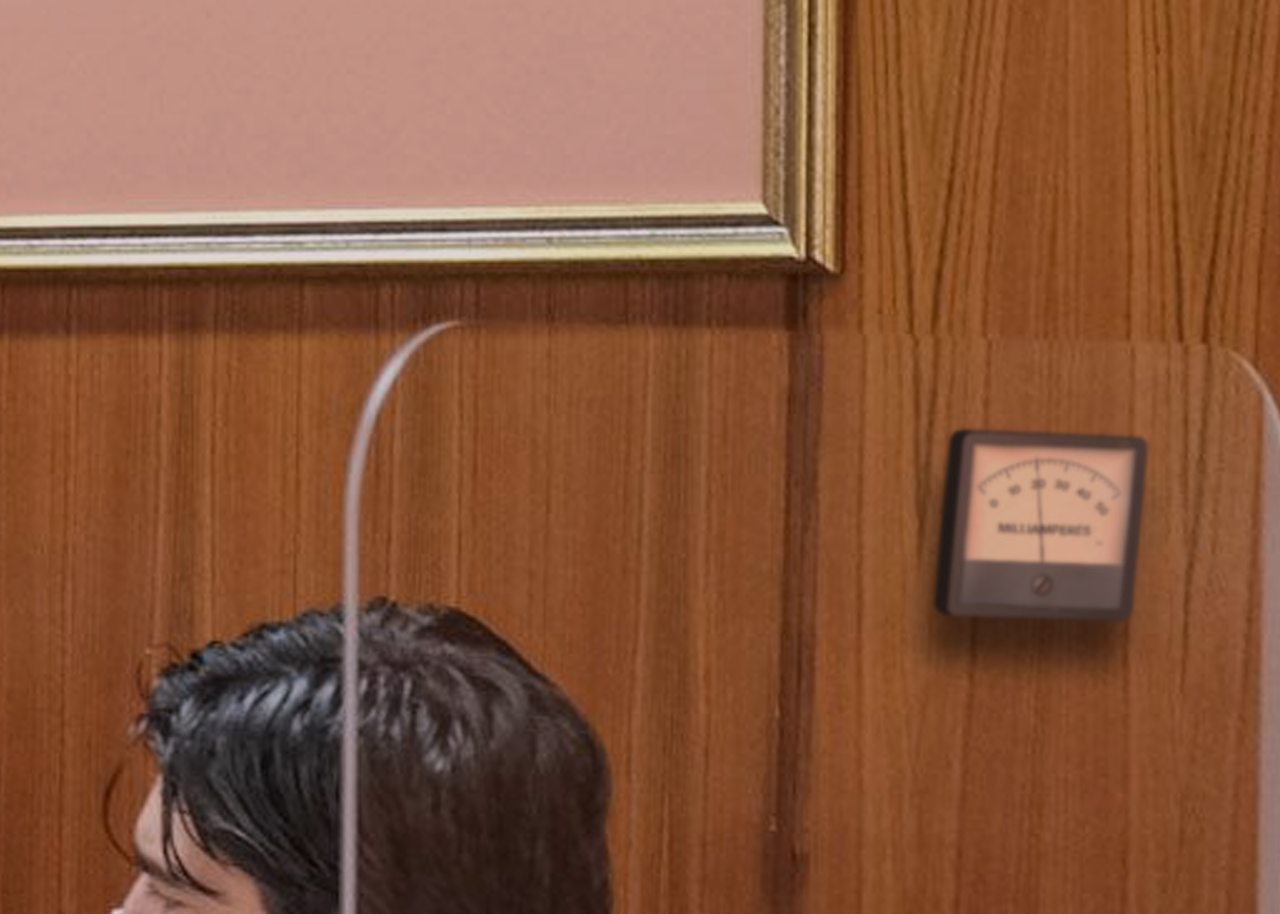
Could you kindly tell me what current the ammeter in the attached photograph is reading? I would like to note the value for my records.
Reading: 20 mA
